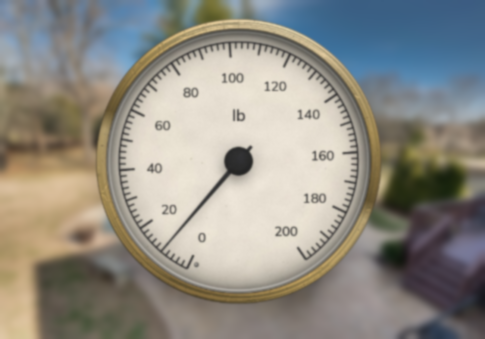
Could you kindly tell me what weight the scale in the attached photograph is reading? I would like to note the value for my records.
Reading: 10 lb
